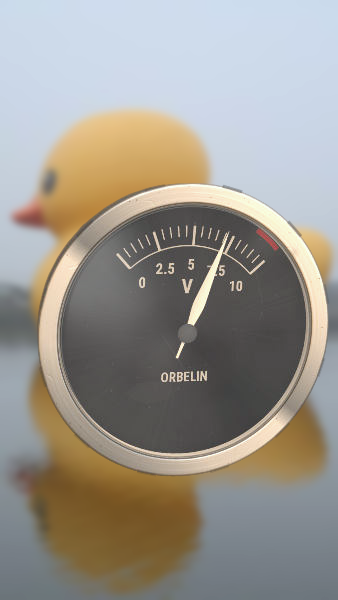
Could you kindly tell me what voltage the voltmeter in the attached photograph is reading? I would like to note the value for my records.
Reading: 7 V
